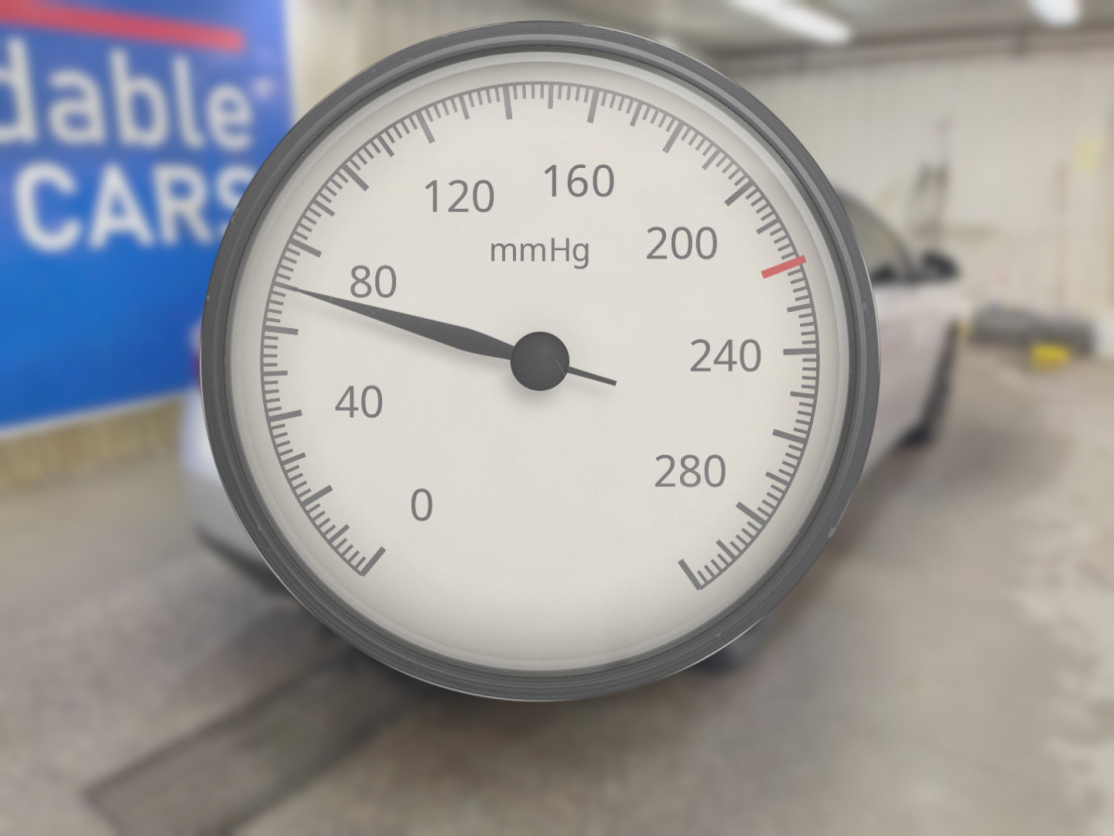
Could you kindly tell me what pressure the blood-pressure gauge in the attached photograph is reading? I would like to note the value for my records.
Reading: 70 mmHg
